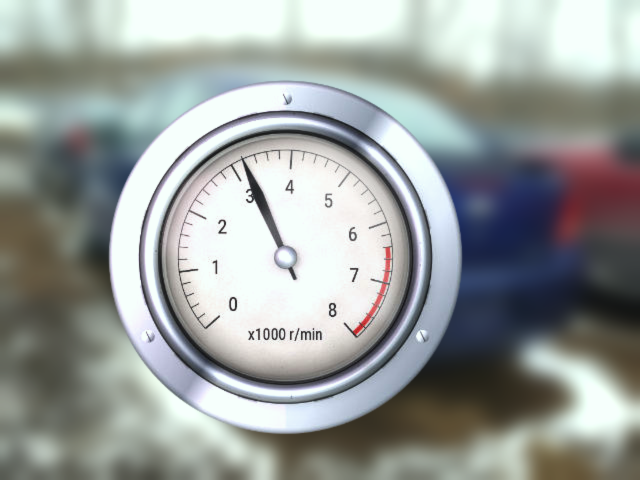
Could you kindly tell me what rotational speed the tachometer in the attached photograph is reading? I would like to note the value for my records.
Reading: 3200 rpm
